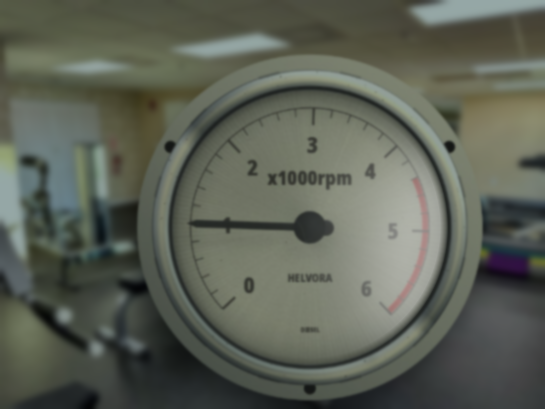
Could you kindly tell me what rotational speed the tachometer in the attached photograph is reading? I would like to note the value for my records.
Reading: 1000 rpm
